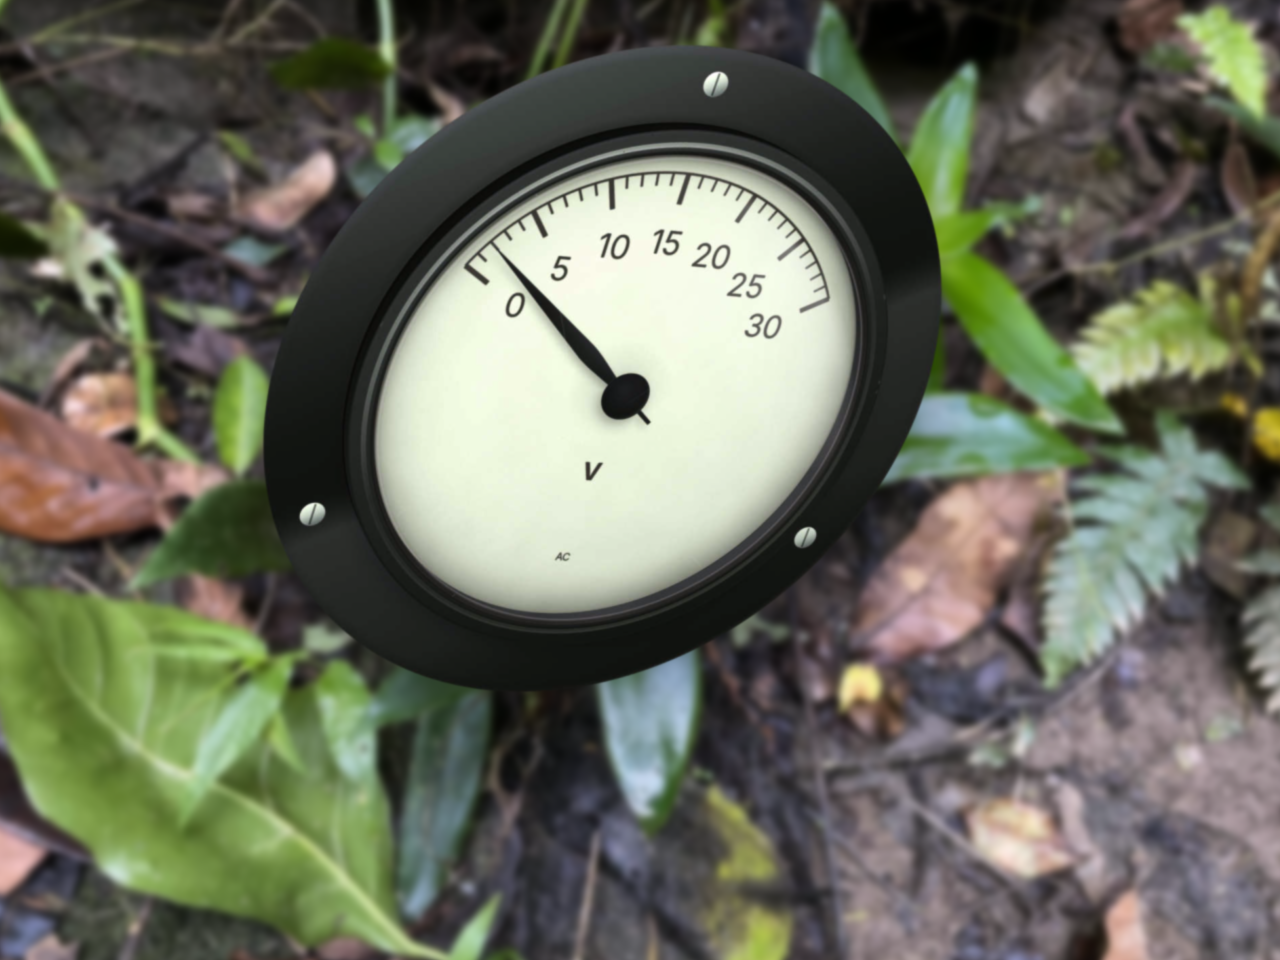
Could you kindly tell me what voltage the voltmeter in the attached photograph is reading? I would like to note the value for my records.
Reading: 2 V
